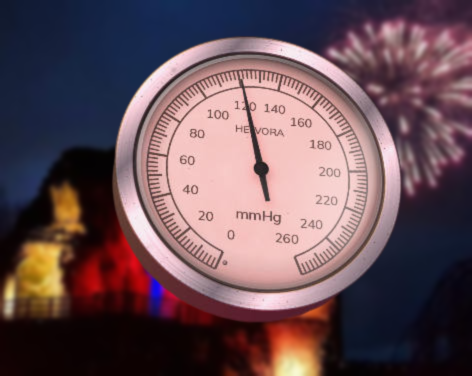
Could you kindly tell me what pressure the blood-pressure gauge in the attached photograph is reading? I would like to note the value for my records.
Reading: 120 mmHg
